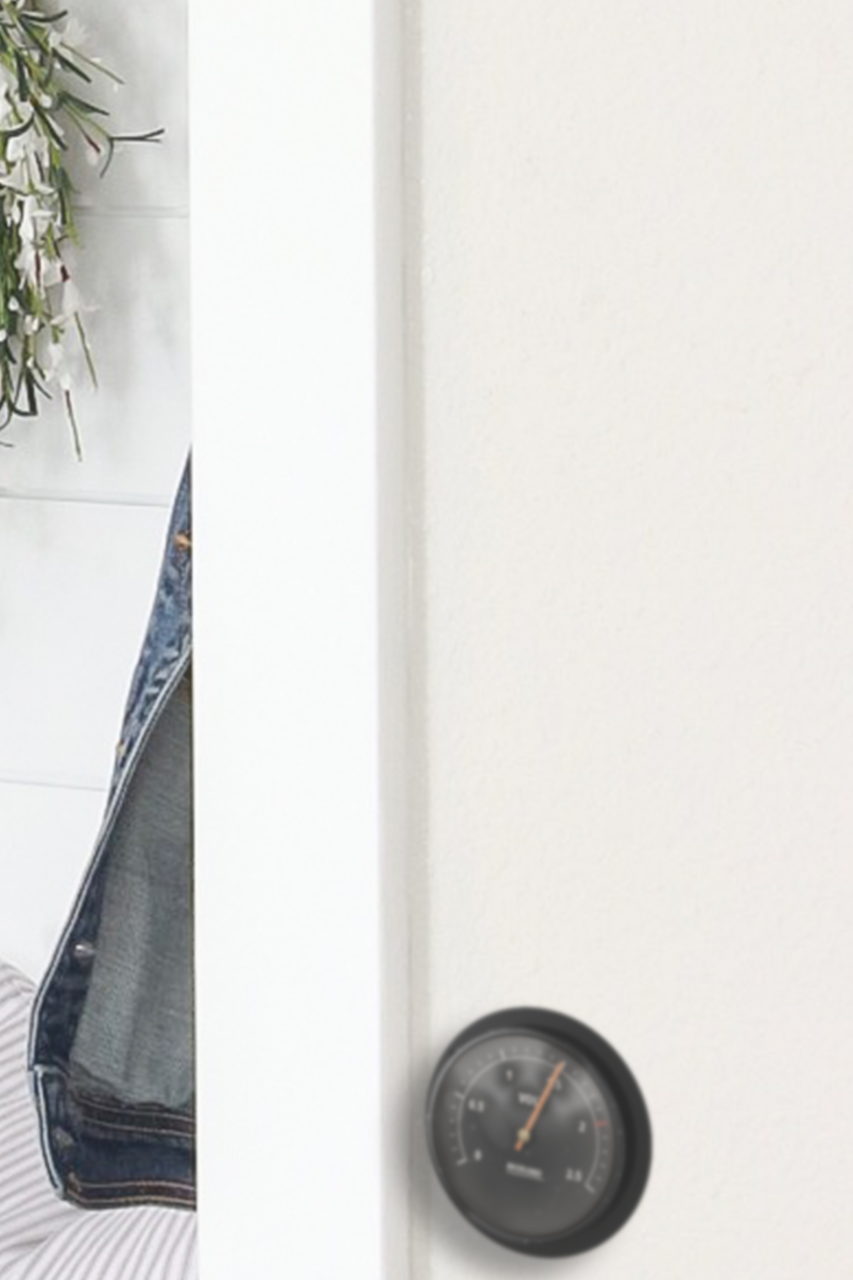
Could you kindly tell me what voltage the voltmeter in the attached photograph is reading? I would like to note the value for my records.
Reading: 1.5 V
